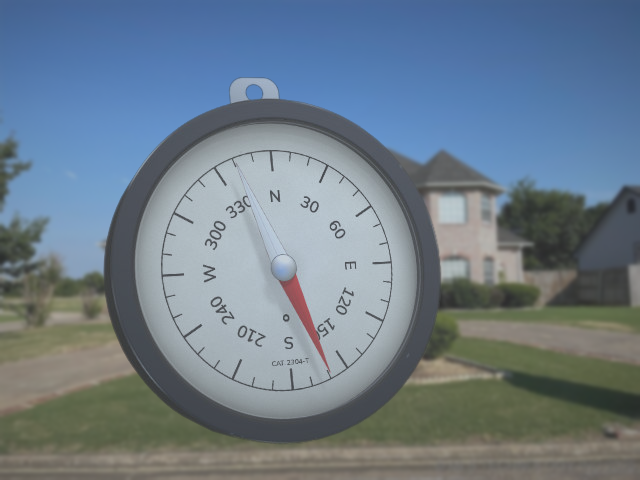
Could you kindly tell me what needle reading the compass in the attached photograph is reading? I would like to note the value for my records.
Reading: 160 °
